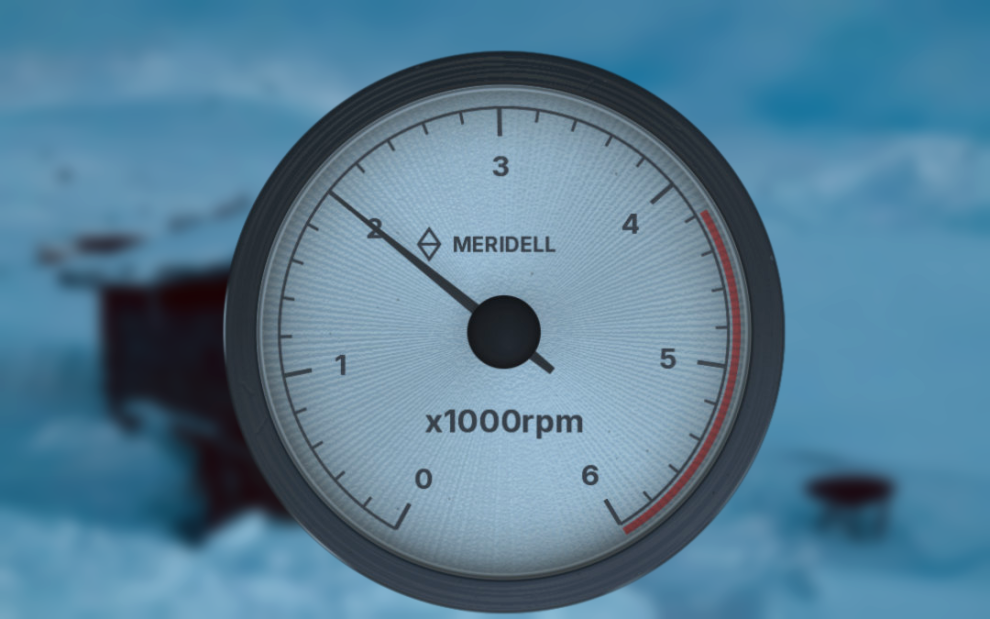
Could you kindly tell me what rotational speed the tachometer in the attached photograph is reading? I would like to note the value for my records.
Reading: 2000 rpm
